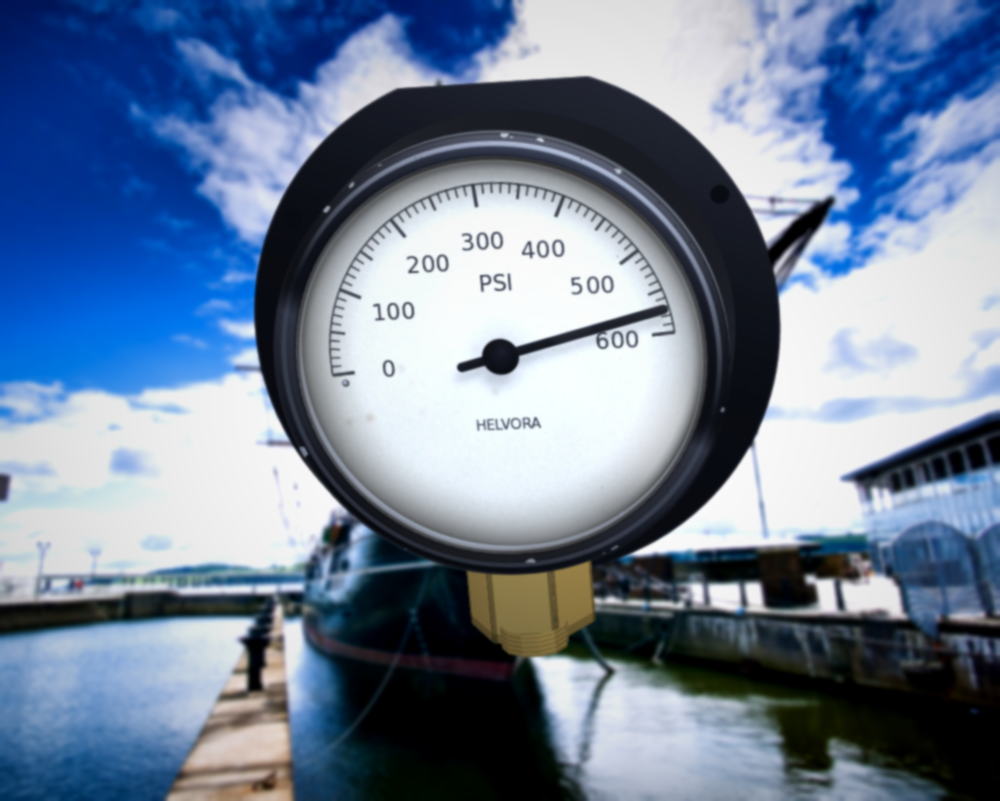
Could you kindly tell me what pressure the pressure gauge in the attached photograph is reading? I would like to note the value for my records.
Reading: 570 psi
